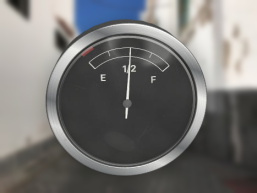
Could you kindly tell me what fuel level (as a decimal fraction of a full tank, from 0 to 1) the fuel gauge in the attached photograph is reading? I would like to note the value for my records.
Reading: 0.5
